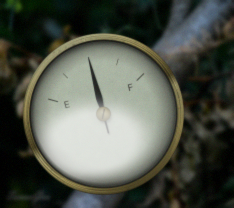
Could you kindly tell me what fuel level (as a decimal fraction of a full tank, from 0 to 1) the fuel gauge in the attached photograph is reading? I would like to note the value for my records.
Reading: 0.5
